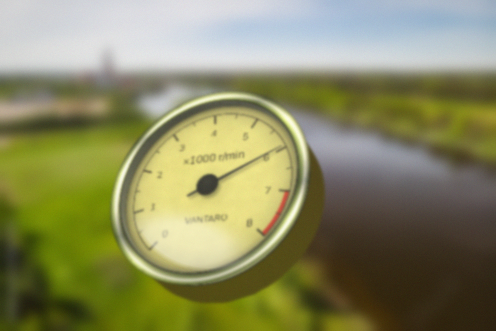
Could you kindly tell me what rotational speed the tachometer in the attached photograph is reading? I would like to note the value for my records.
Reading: 6000 rpm
